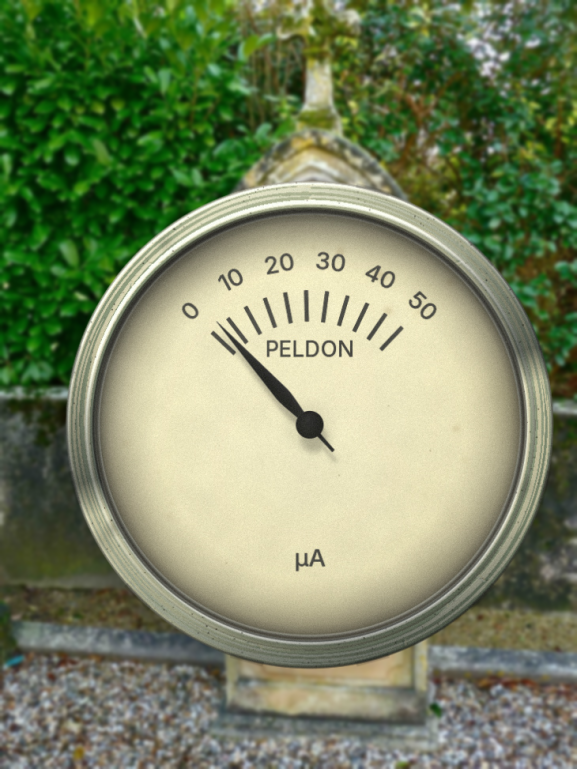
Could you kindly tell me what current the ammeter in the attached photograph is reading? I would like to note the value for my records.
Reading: 2.5 µA
